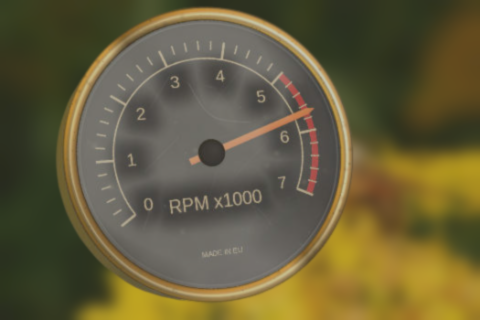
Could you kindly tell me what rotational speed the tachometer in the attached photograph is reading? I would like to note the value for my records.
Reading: 5700 rpm
